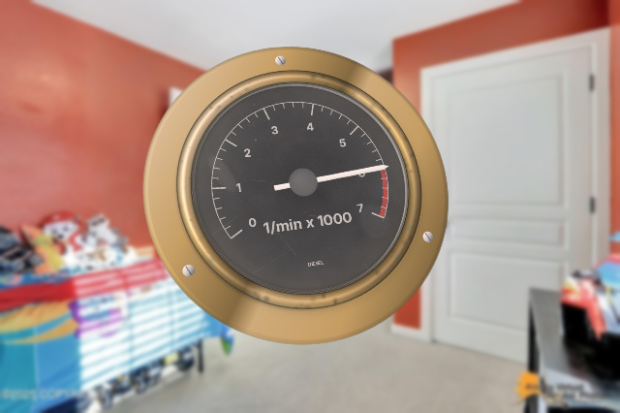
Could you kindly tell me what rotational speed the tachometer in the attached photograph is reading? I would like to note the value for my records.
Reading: 6000 rpm
